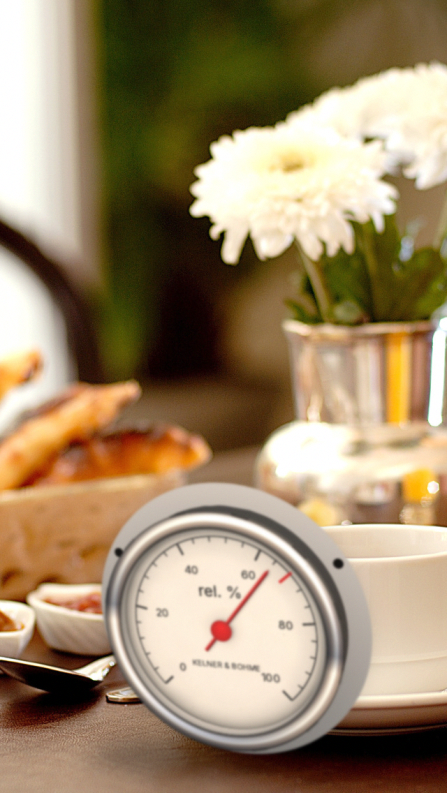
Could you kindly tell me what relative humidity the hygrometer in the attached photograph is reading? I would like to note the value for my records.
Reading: 64 %
